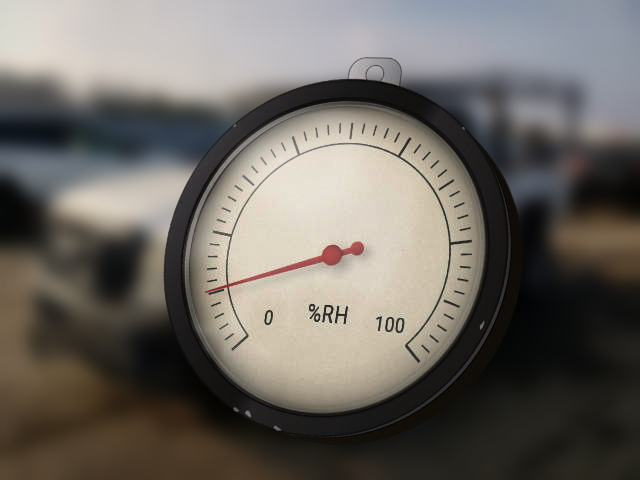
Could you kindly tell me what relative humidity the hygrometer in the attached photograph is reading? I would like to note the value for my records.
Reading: 10 %
